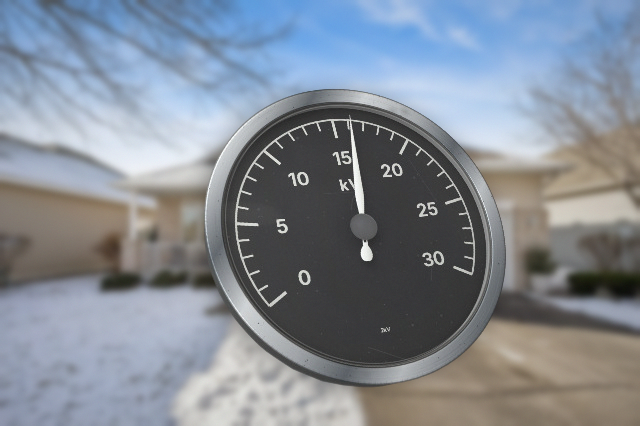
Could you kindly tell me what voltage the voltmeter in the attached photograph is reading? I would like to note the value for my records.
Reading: 16 kV
